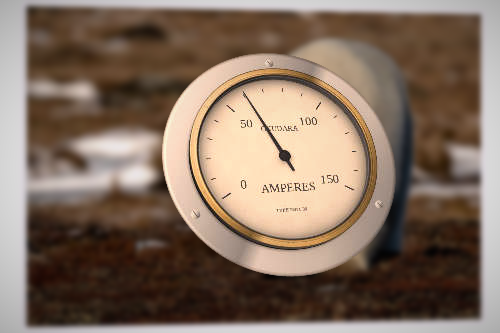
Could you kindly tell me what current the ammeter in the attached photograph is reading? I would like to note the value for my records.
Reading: 60 A
